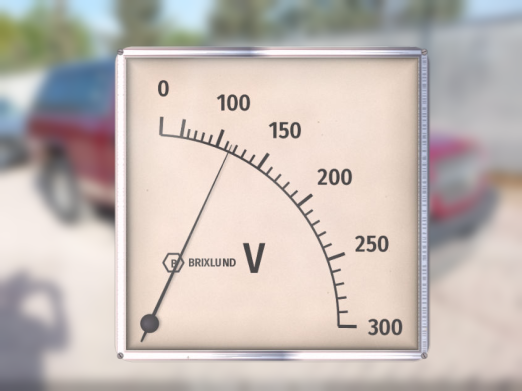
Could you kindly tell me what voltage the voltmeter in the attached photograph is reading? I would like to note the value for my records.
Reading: 115 V
